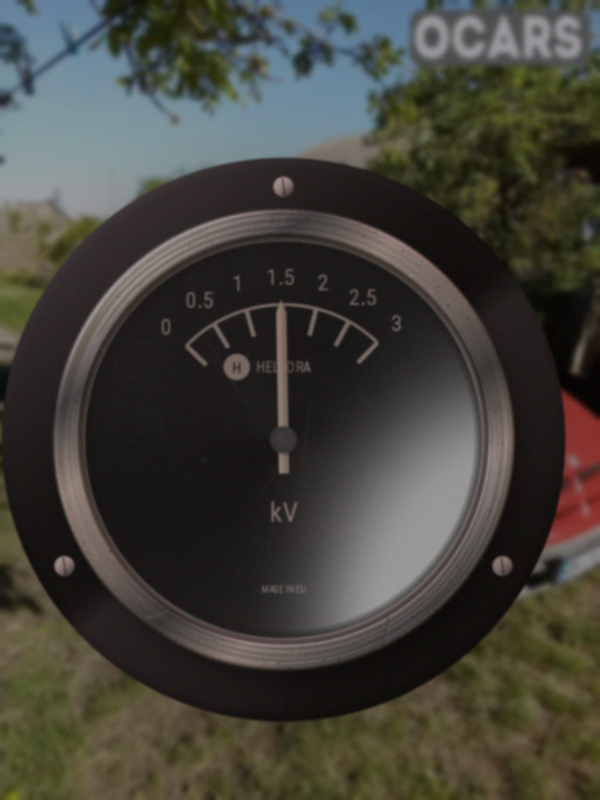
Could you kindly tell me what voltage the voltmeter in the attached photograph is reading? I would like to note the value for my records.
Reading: 1.5 kV
